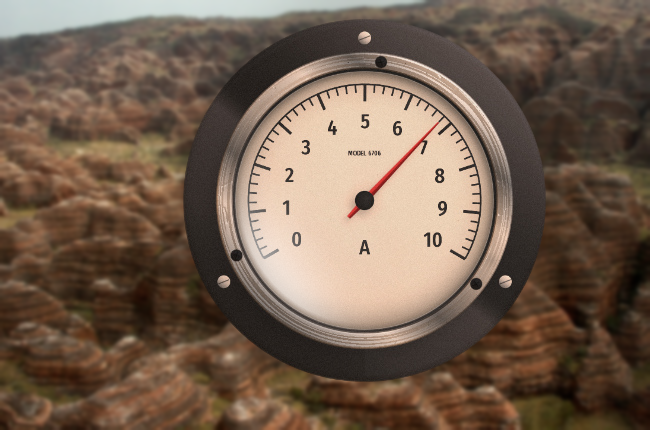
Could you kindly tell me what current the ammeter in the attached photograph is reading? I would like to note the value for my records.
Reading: 6.8 A
